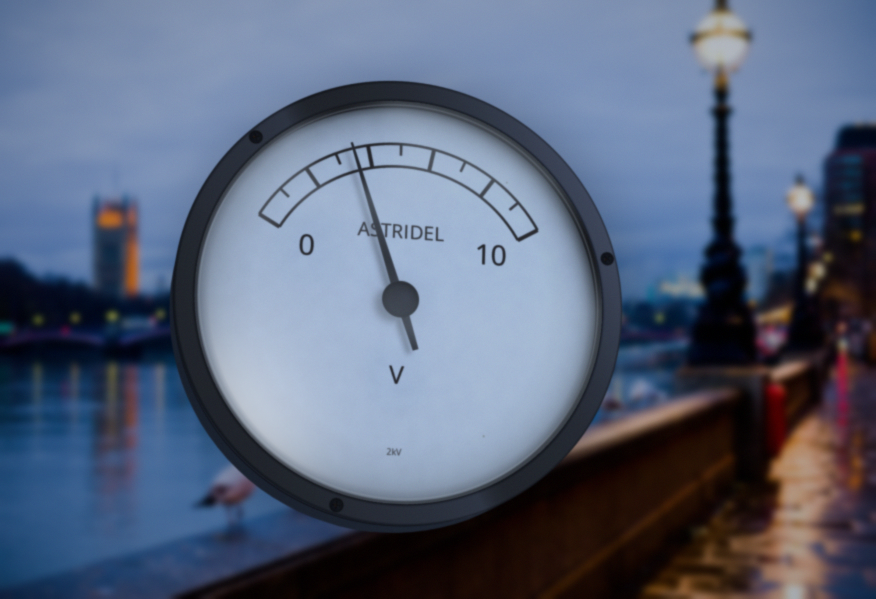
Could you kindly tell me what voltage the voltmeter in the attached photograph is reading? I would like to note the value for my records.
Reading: 3.5 V
